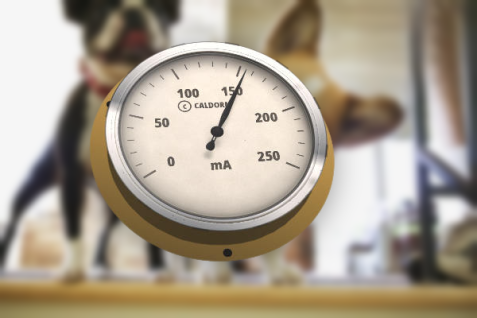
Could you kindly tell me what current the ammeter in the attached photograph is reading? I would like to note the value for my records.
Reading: 155 mA
